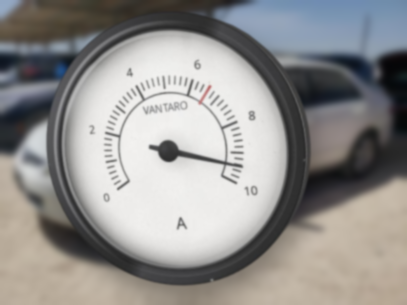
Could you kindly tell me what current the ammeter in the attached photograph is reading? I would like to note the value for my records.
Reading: 9.4 A
